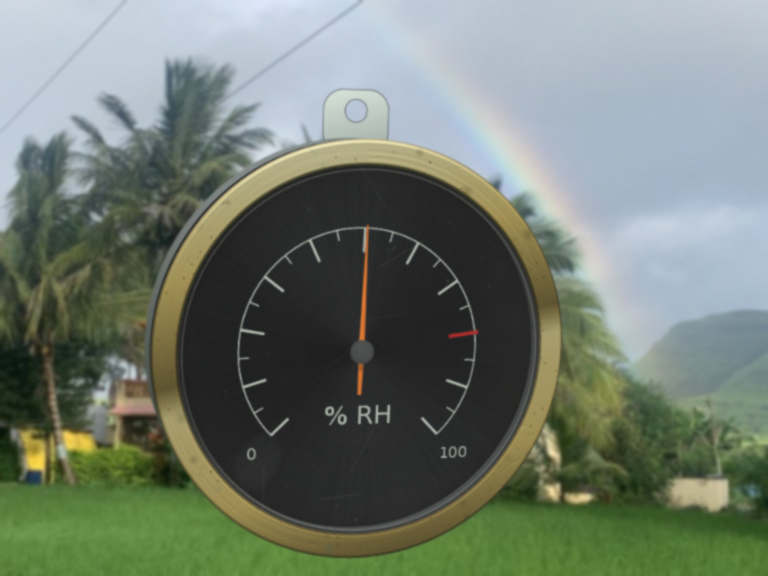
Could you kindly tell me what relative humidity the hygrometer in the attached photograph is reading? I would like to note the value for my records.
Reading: 50 %
